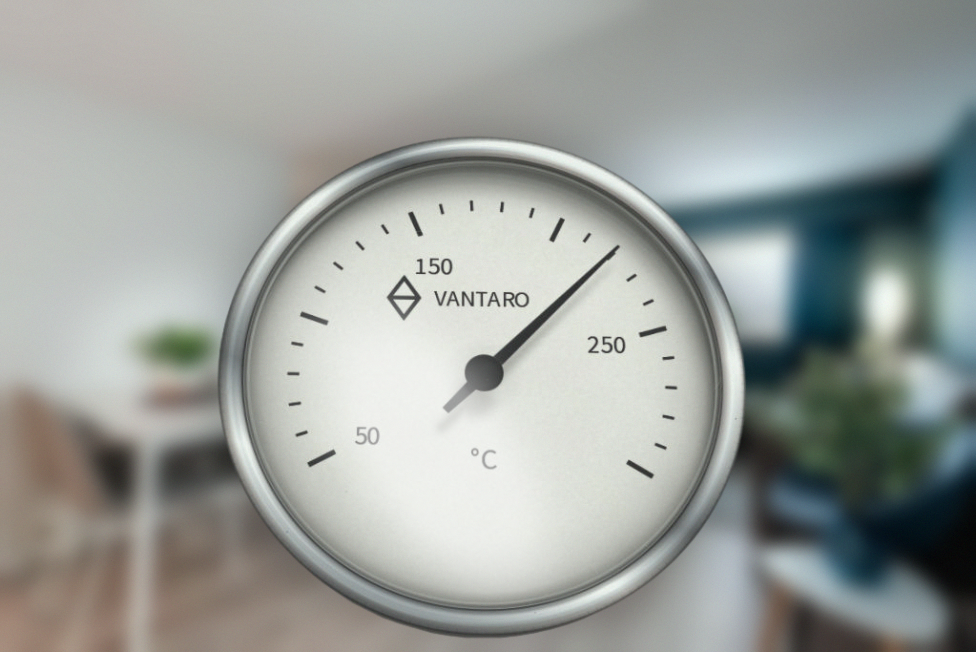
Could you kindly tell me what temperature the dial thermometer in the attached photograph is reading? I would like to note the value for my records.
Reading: 220 °C
